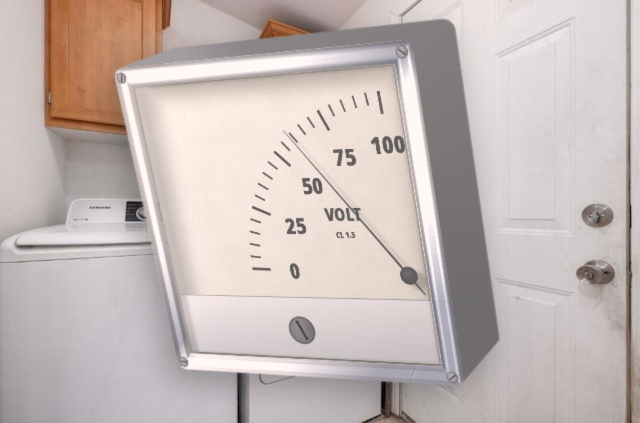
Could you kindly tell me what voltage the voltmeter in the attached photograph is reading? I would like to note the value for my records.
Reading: 60 V
